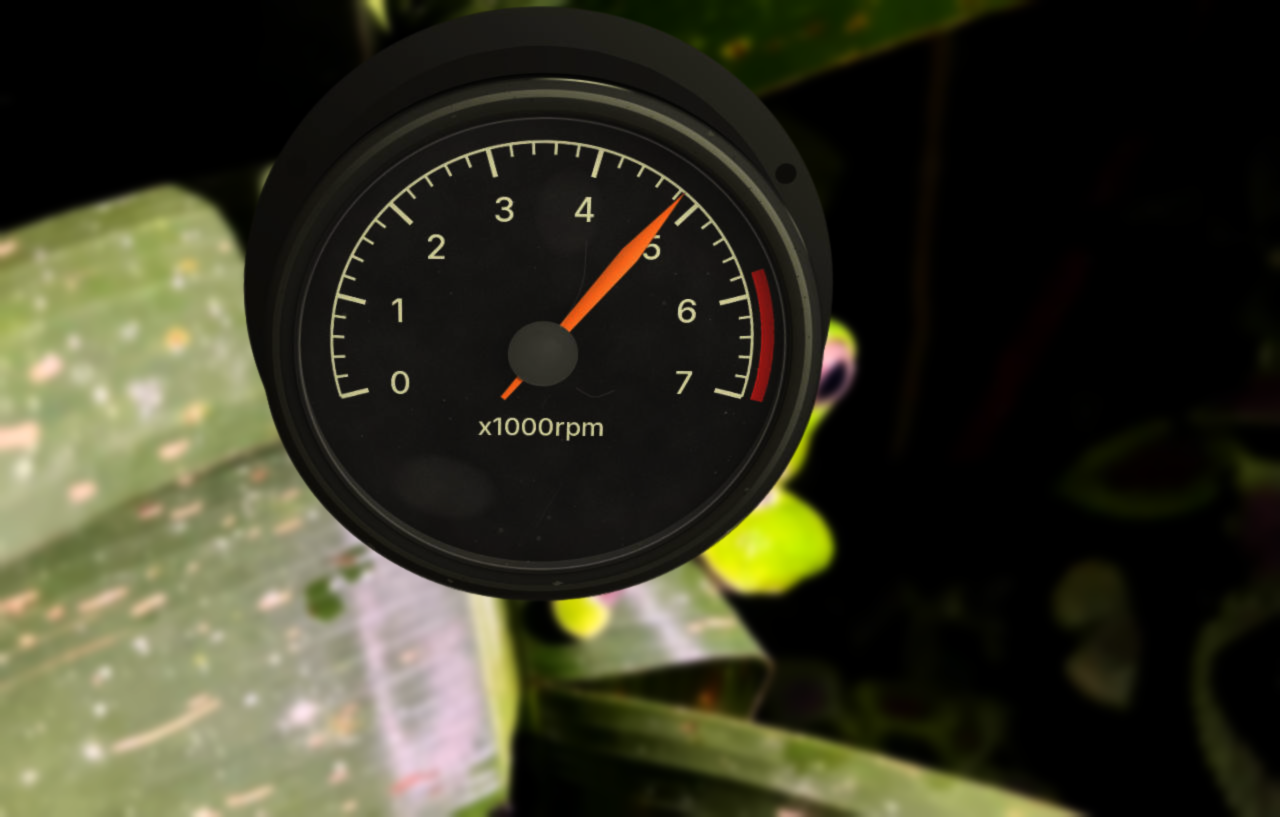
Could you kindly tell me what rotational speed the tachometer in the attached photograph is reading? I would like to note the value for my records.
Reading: 4800 rpm
